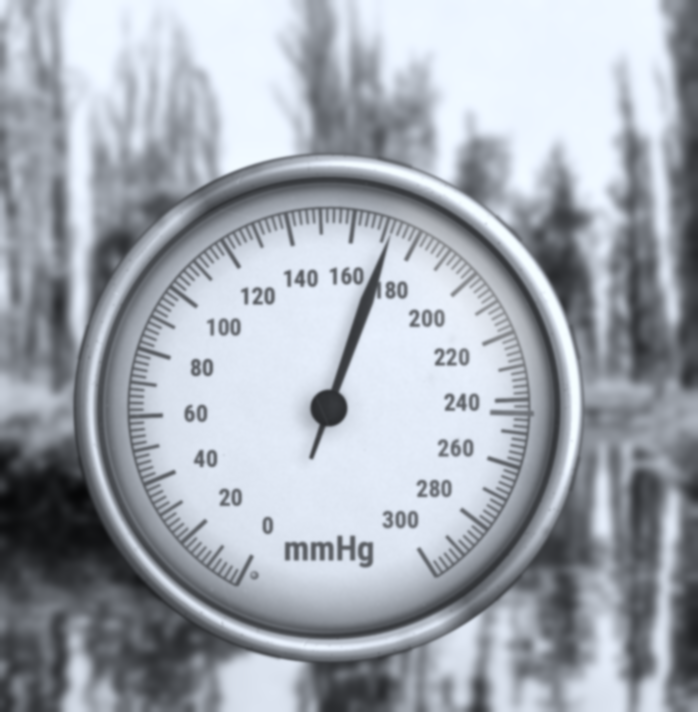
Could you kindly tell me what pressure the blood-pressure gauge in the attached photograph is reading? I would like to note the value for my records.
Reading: 172 mmHg
